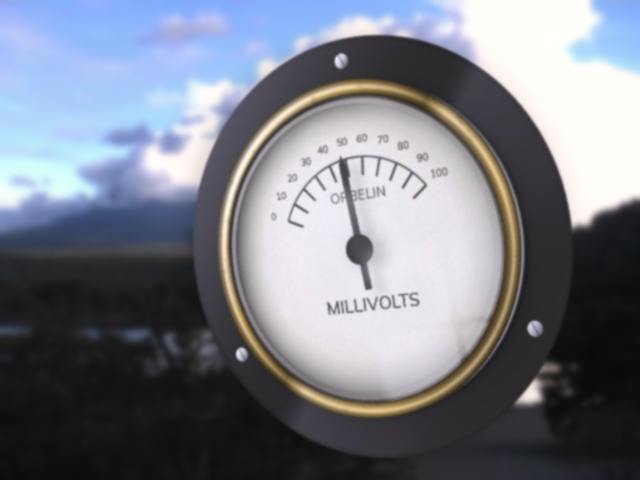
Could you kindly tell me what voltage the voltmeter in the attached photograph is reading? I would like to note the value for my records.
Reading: 50 mV
